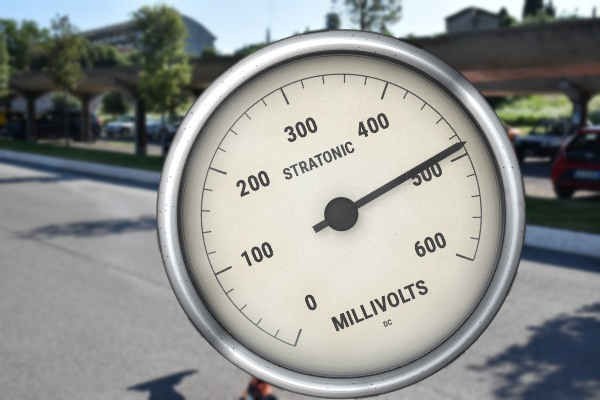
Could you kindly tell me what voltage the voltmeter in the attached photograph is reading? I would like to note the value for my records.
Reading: 490 mV
